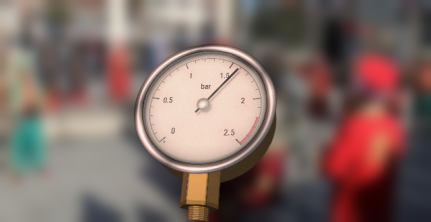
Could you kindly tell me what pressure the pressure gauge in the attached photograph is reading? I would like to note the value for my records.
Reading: 1.6 bar
